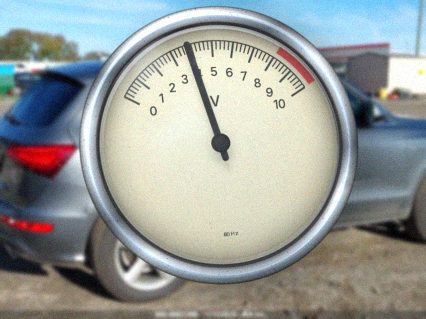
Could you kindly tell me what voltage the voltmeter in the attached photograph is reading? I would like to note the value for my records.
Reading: 3.8 V
